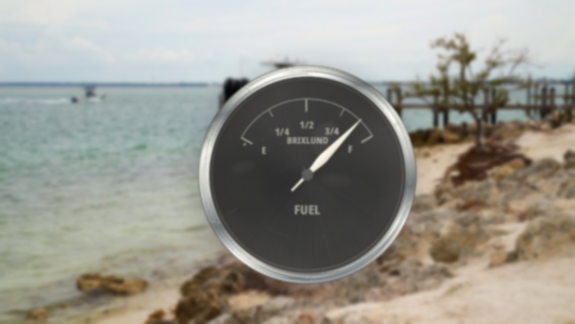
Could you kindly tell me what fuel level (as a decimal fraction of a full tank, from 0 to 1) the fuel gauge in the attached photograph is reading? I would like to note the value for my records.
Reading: 0.875
